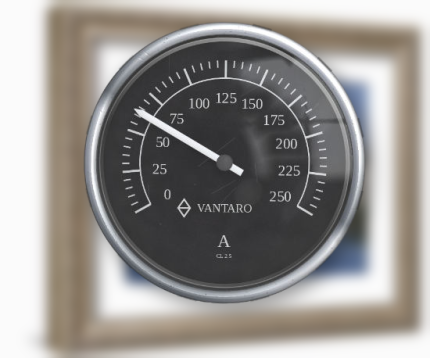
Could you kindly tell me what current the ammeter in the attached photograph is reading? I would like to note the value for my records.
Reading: 62.5 A
